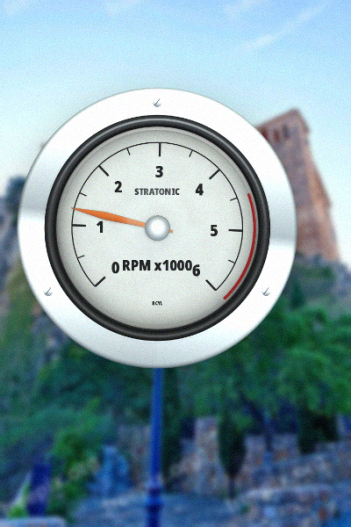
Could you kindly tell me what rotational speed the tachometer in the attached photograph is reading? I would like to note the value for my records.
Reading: 1250 rpm
